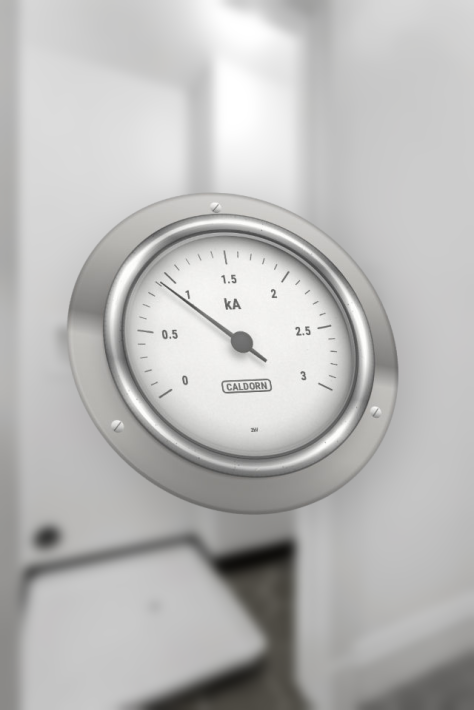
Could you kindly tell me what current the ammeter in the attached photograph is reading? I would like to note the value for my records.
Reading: 0.9 kA
